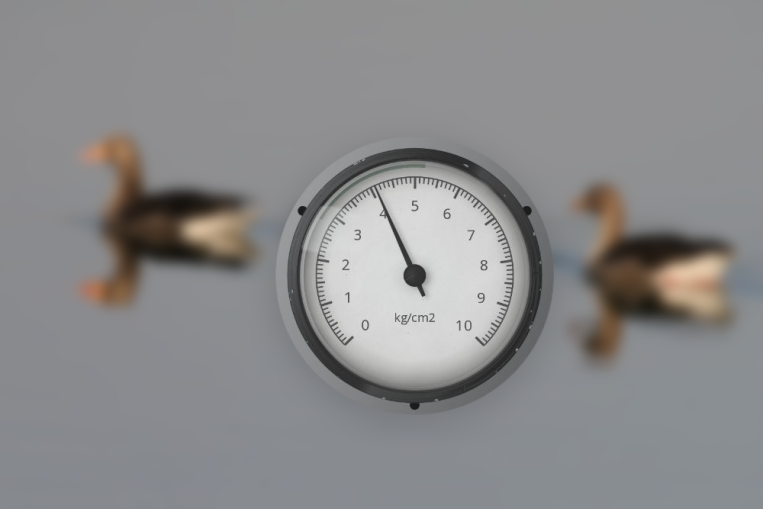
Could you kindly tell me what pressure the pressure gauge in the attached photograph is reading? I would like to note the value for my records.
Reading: 4.1 kg/cm²
